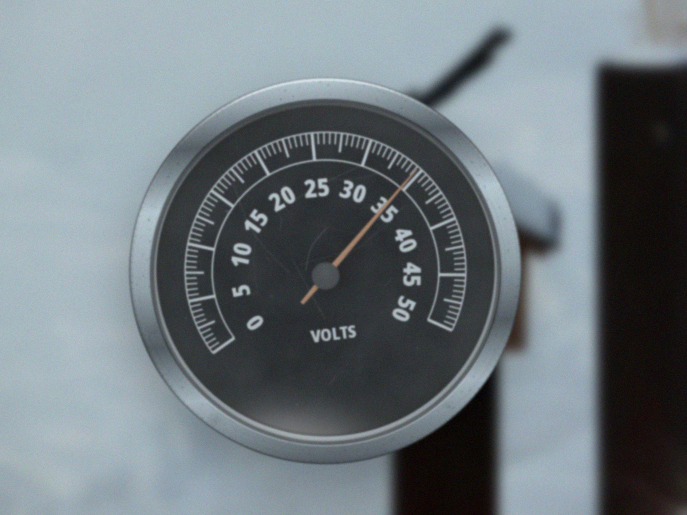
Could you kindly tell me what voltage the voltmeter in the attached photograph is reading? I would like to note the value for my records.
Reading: 34.5 V
